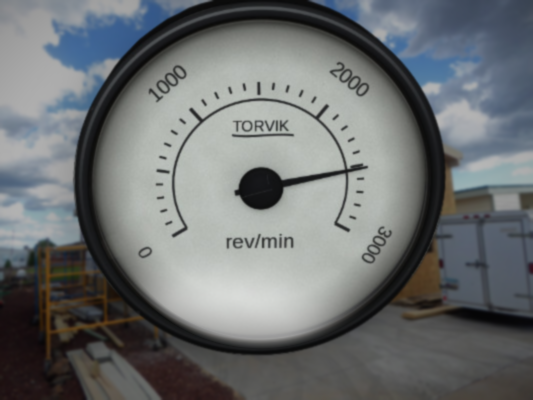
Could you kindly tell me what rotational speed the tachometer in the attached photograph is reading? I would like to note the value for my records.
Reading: 2500 rpm
